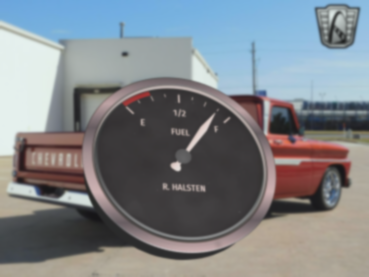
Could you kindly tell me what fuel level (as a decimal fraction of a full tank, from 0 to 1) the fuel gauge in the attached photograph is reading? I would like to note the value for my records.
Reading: 0.875
